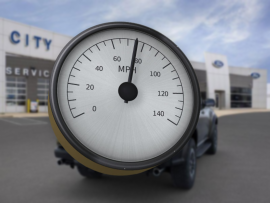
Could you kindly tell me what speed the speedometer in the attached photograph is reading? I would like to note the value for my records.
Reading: 75 mph
